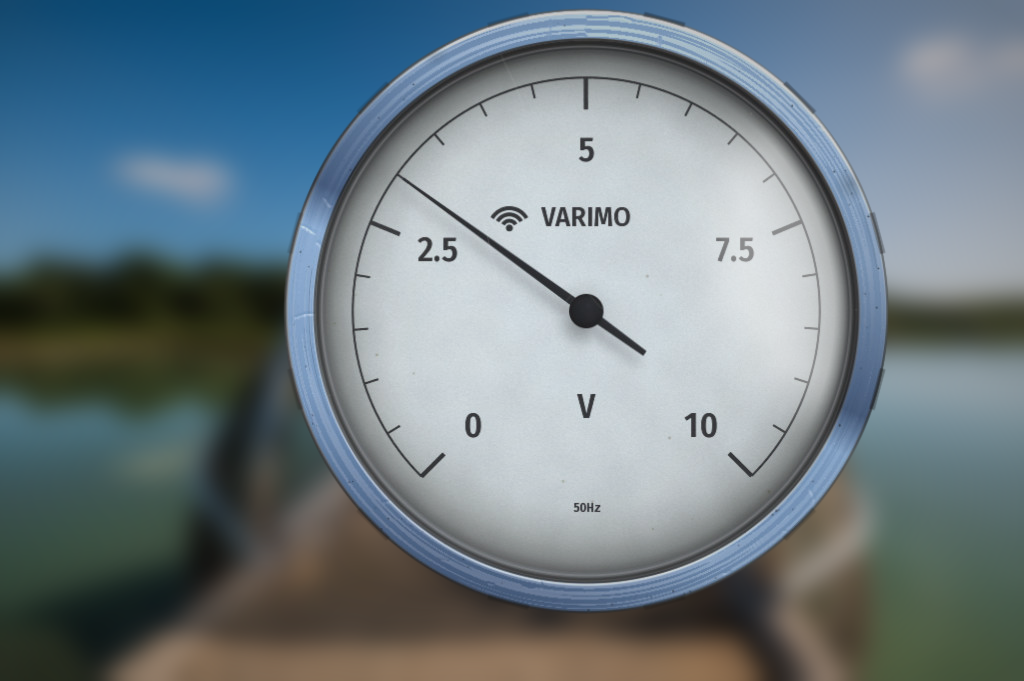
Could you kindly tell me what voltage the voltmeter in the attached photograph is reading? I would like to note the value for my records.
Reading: 3 V
